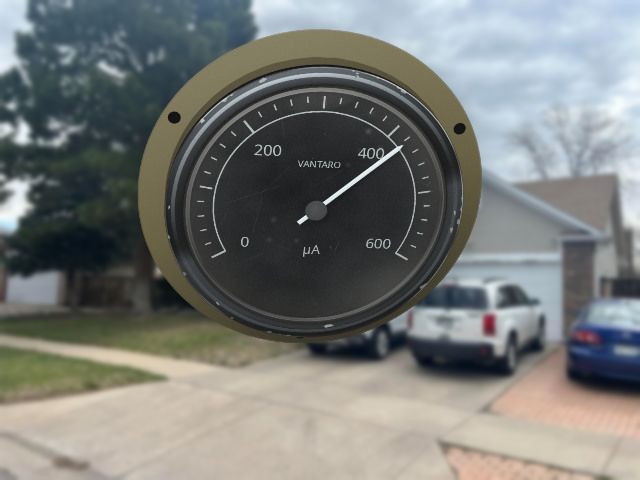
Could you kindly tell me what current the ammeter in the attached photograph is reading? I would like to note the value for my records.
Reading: 420 µA
